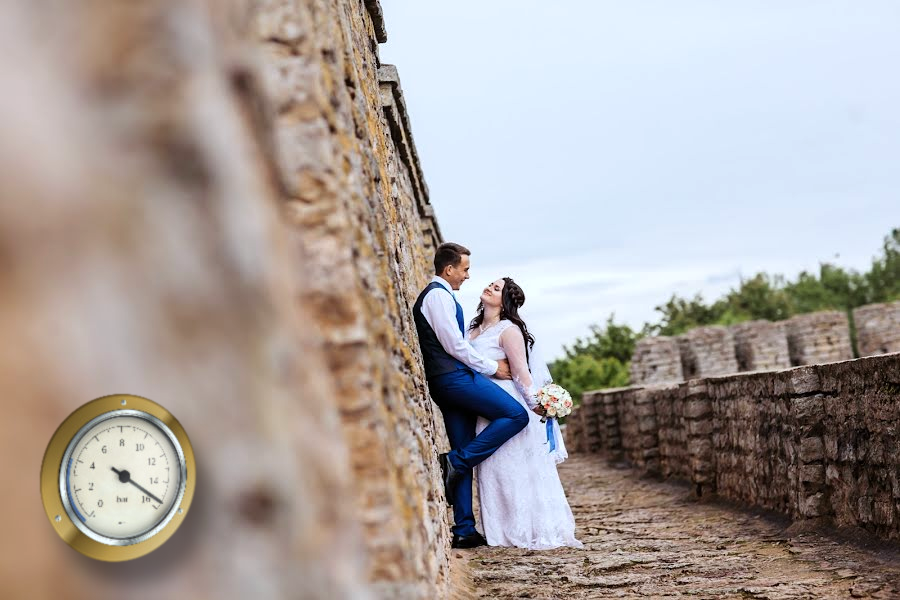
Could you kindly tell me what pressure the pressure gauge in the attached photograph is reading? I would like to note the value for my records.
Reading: 15.5 bar
